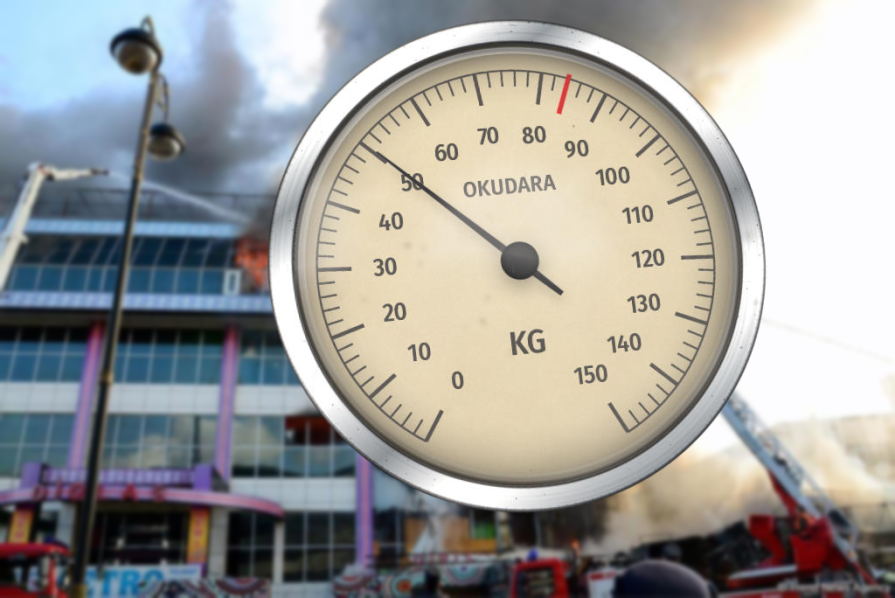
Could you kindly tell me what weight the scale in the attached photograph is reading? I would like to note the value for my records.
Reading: 50 kg
